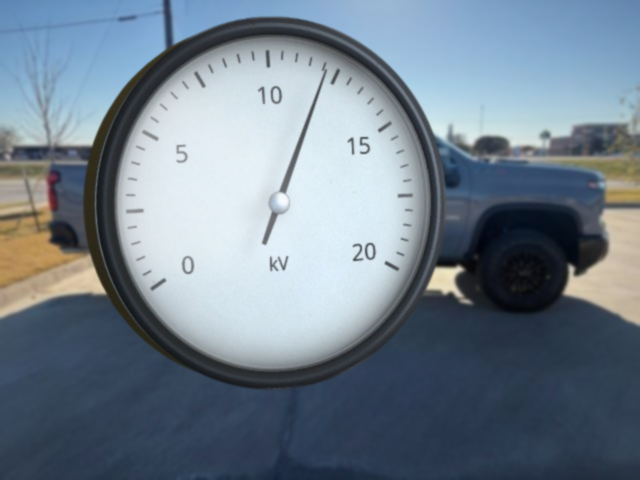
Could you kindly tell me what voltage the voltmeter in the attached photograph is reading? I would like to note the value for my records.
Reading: 12 kV
